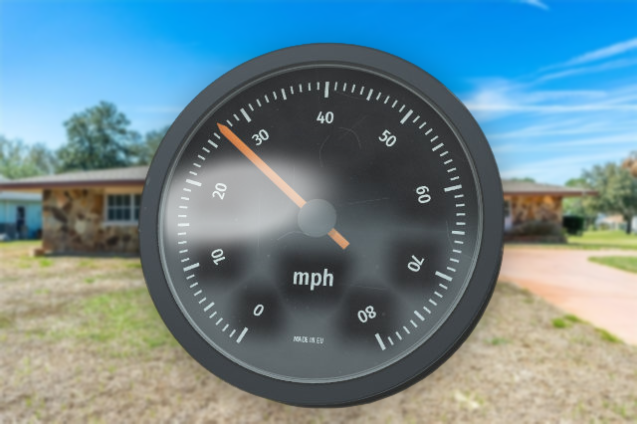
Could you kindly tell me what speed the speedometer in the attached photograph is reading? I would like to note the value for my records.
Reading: 27 mph
